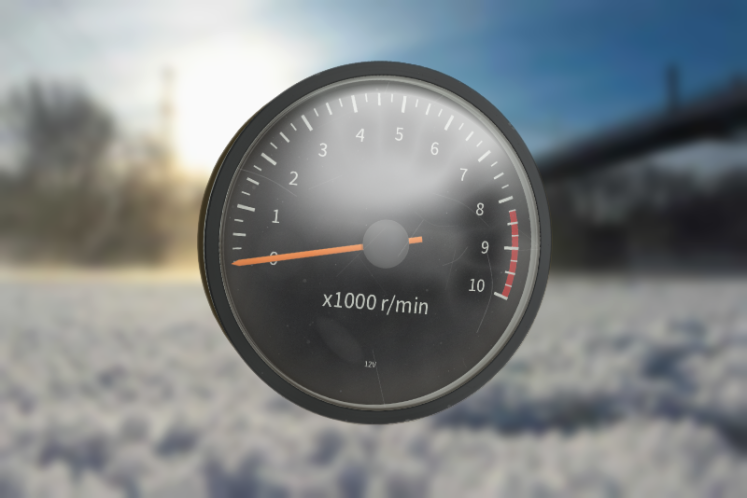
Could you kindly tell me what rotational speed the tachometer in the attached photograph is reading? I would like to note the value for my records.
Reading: 0 rpm
